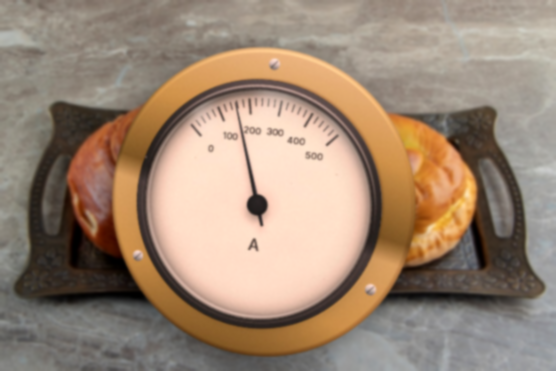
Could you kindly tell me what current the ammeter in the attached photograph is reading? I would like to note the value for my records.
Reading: 160 A
